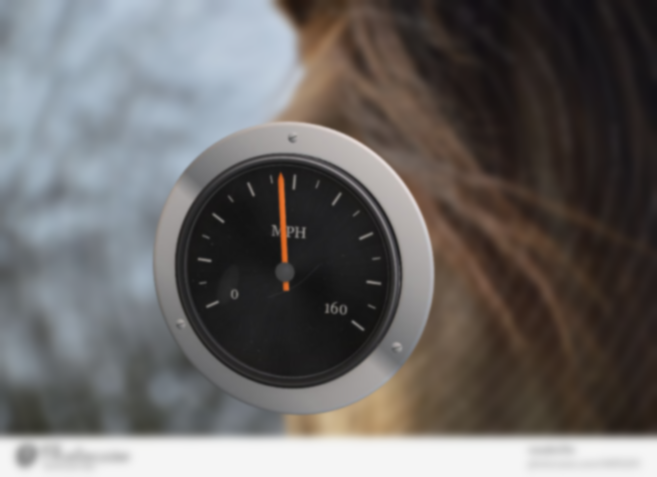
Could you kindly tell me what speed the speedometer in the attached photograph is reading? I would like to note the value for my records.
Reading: 75 mph
